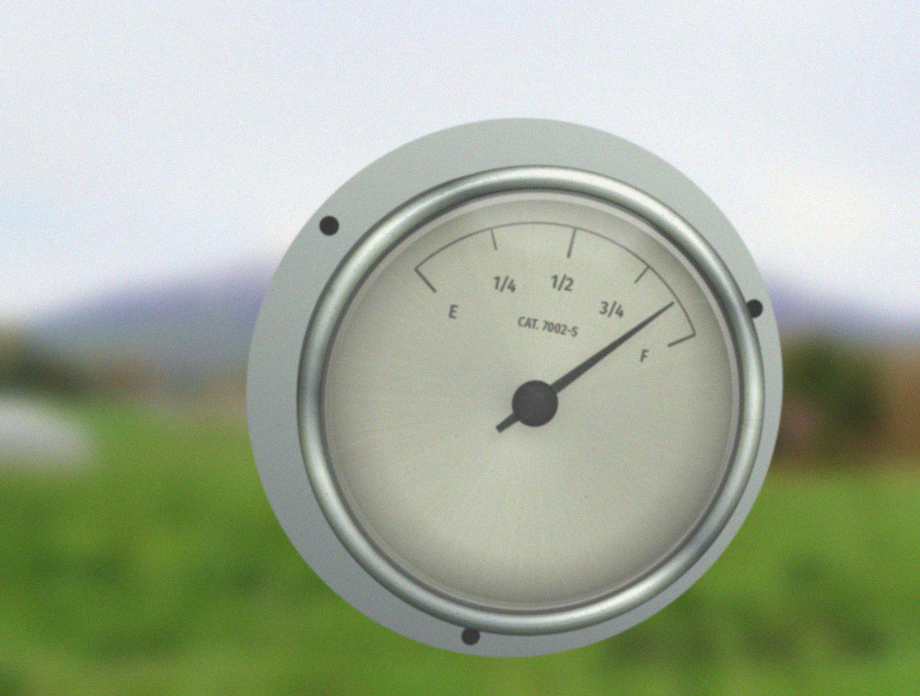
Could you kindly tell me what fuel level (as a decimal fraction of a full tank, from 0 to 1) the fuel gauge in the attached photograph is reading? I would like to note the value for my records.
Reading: 0.875
